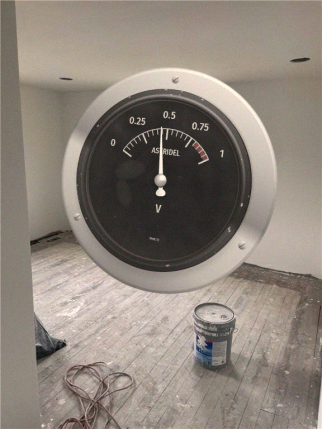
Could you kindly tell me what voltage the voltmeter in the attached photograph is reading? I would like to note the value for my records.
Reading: 0.45 V
